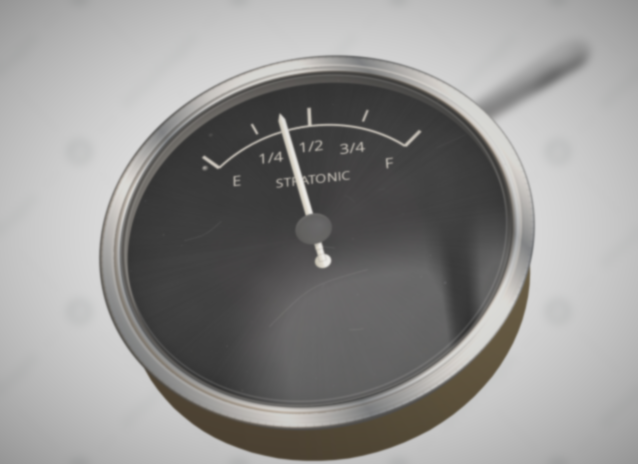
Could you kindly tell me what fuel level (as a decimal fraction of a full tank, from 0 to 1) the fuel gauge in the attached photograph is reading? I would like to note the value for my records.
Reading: 0.375
